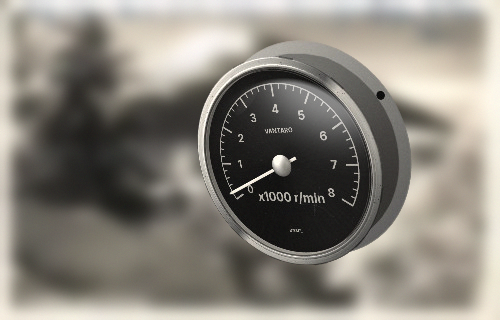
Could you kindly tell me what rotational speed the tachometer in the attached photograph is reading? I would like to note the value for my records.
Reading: 200 rpm
